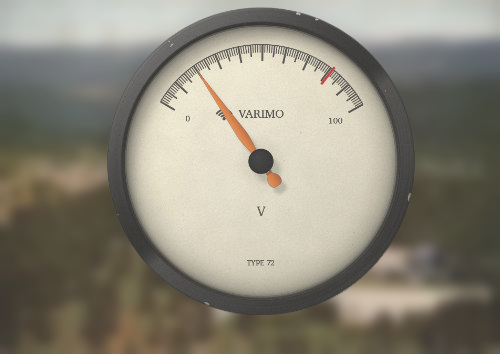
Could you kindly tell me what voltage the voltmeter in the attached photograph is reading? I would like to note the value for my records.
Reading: 20 V
